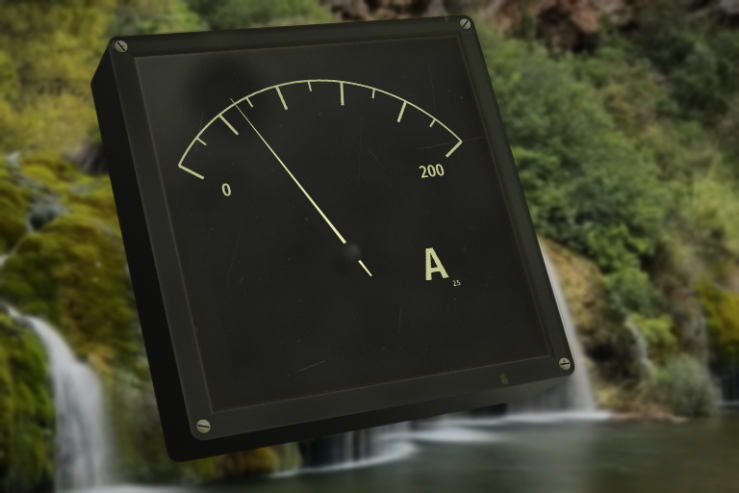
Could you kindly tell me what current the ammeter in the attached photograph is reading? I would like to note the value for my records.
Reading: 50 A
